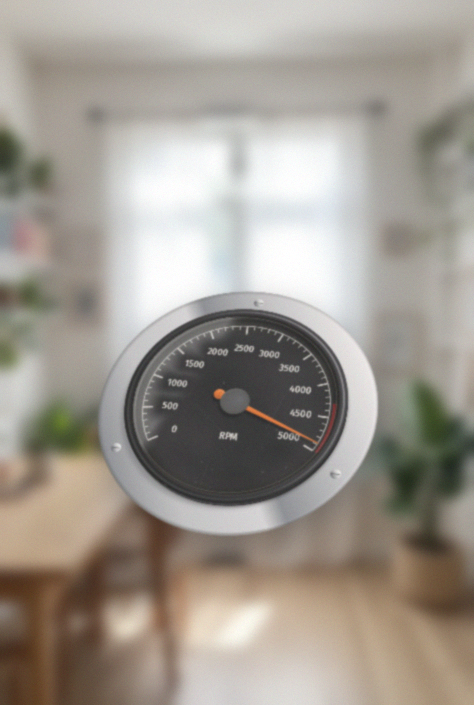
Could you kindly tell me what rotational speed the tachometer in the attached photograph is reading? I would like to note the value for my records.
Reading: 4900 rpm
